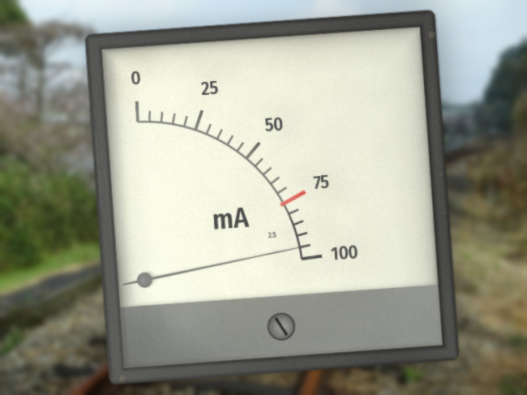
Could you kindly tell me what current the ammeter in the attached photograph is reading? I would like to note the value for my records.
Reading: 95 mA
